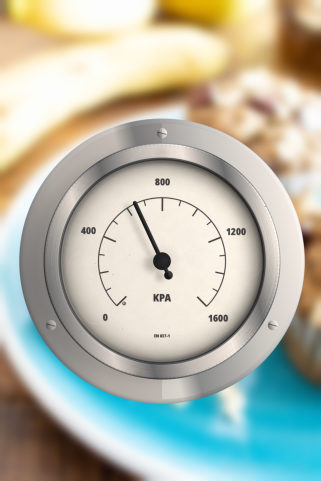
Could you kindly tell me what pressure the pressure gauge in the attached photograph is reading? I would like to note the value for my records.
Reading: 650 kPa
